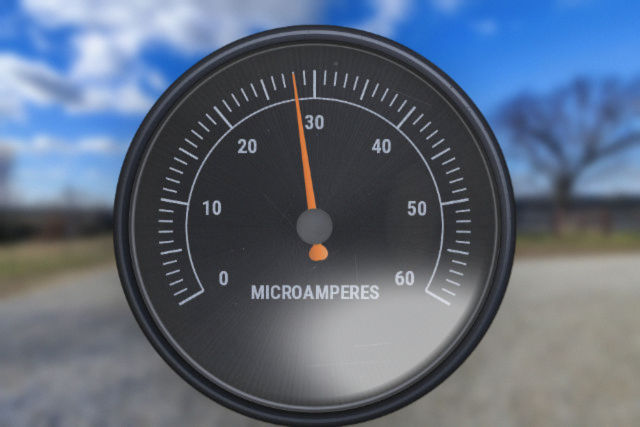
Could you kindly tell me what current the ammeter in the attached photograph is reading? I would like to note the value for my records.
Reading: 28 µA
